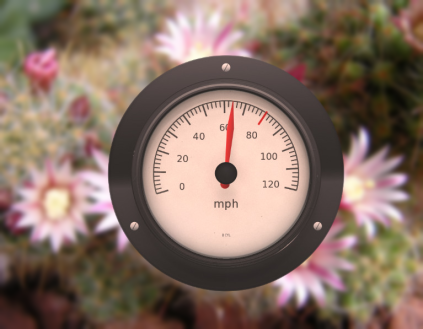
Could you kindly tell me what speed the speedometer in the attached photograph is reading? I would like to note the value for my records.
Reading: 64 mph
